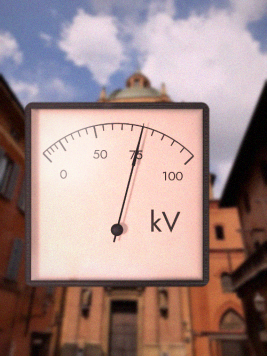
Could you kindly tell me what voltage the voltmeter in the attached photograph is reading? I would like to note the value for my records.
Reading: 75 kV
